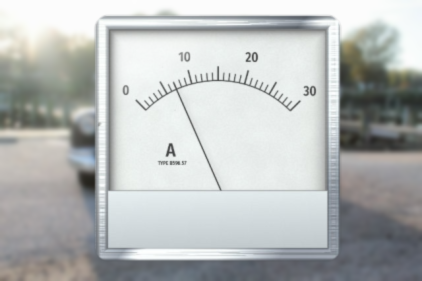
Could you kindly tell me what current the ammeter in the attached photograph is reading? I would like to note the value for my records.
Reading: 7 A
